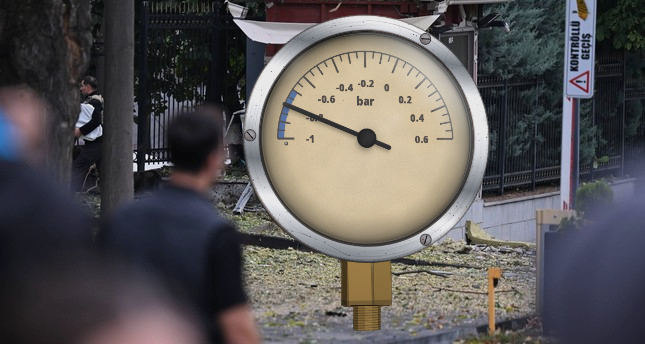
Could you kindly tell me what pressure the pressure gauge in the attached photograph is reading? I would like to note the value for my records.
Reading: -0.8 bar
